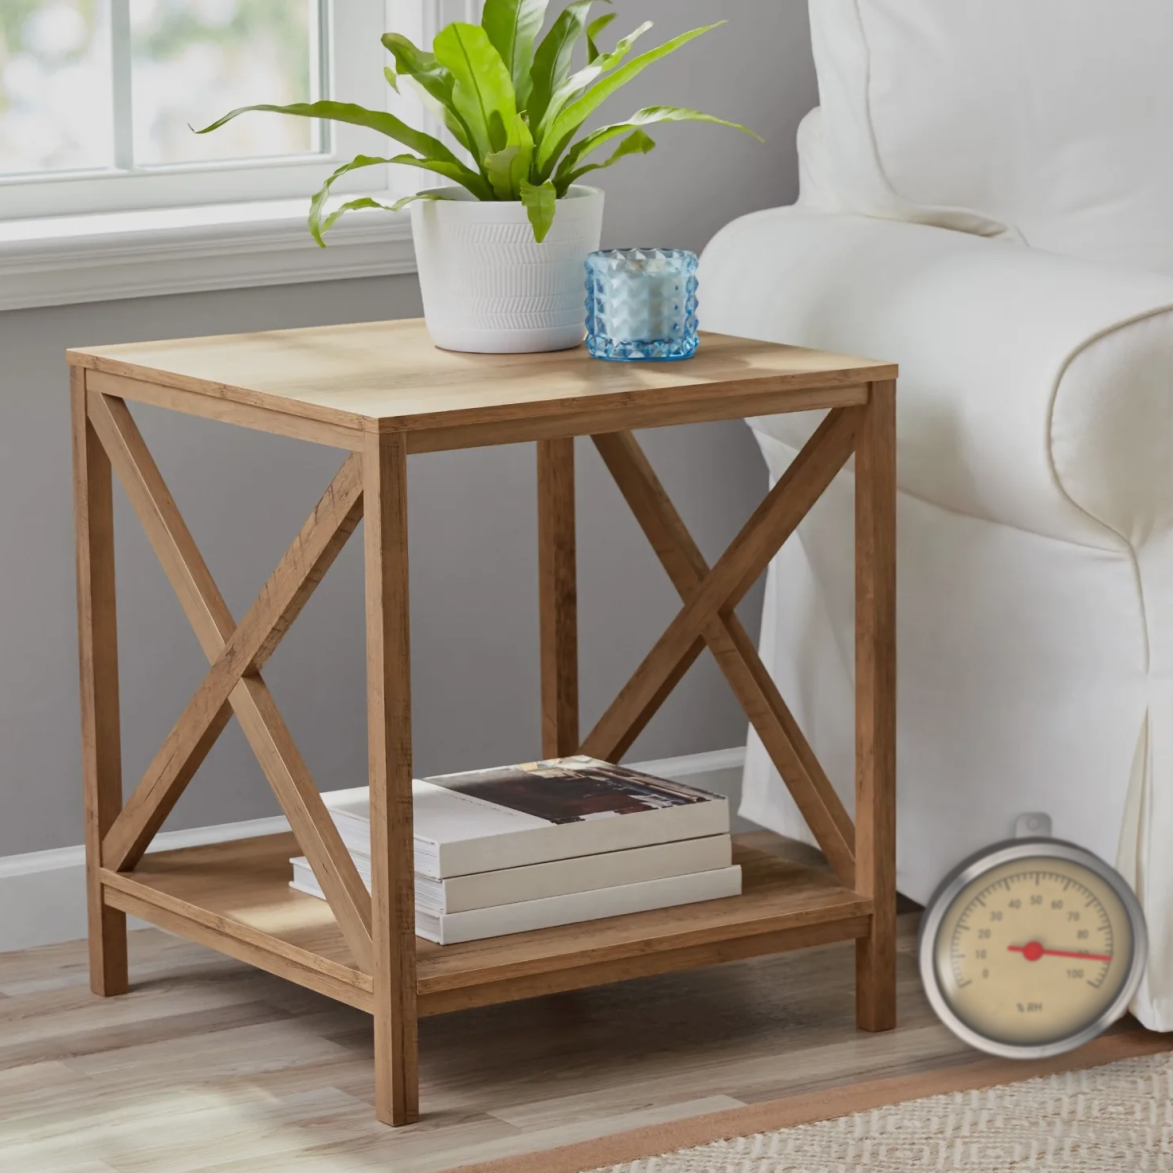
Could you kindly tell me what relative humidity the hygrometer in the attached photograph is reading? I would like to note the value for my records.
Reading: 90 %
